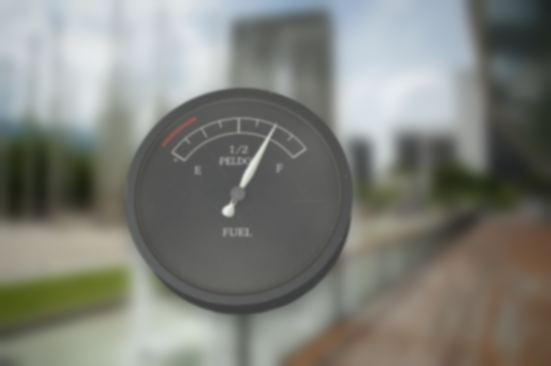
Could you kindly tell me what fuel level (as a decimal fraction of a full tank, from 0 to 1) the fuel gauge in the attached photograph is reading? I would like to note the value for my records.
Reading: 0.75
